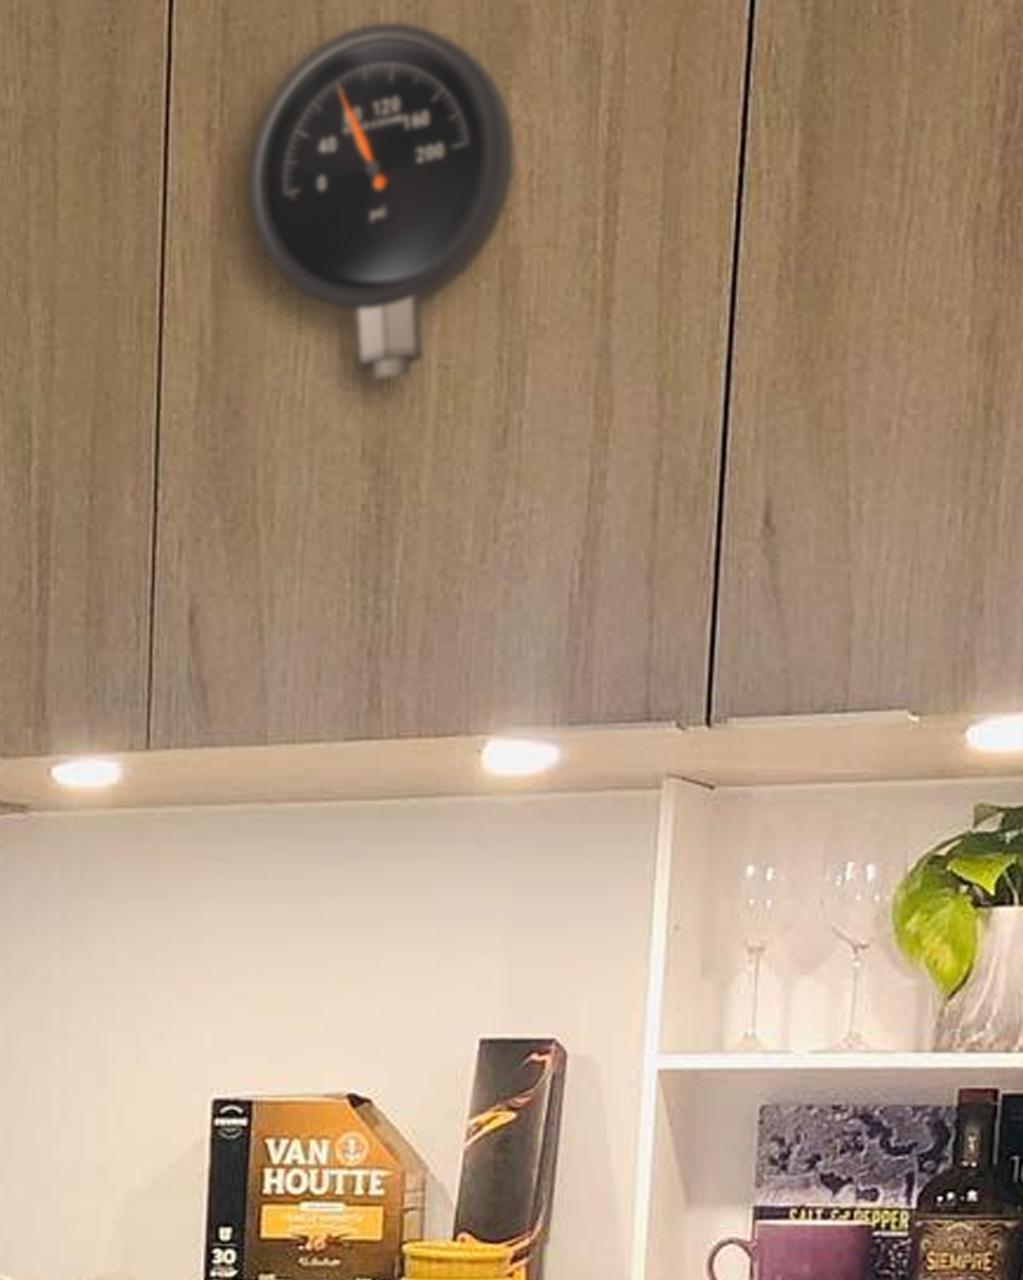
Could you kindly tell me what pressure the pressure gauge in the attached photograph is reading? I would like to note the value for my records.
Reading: 80 psi
